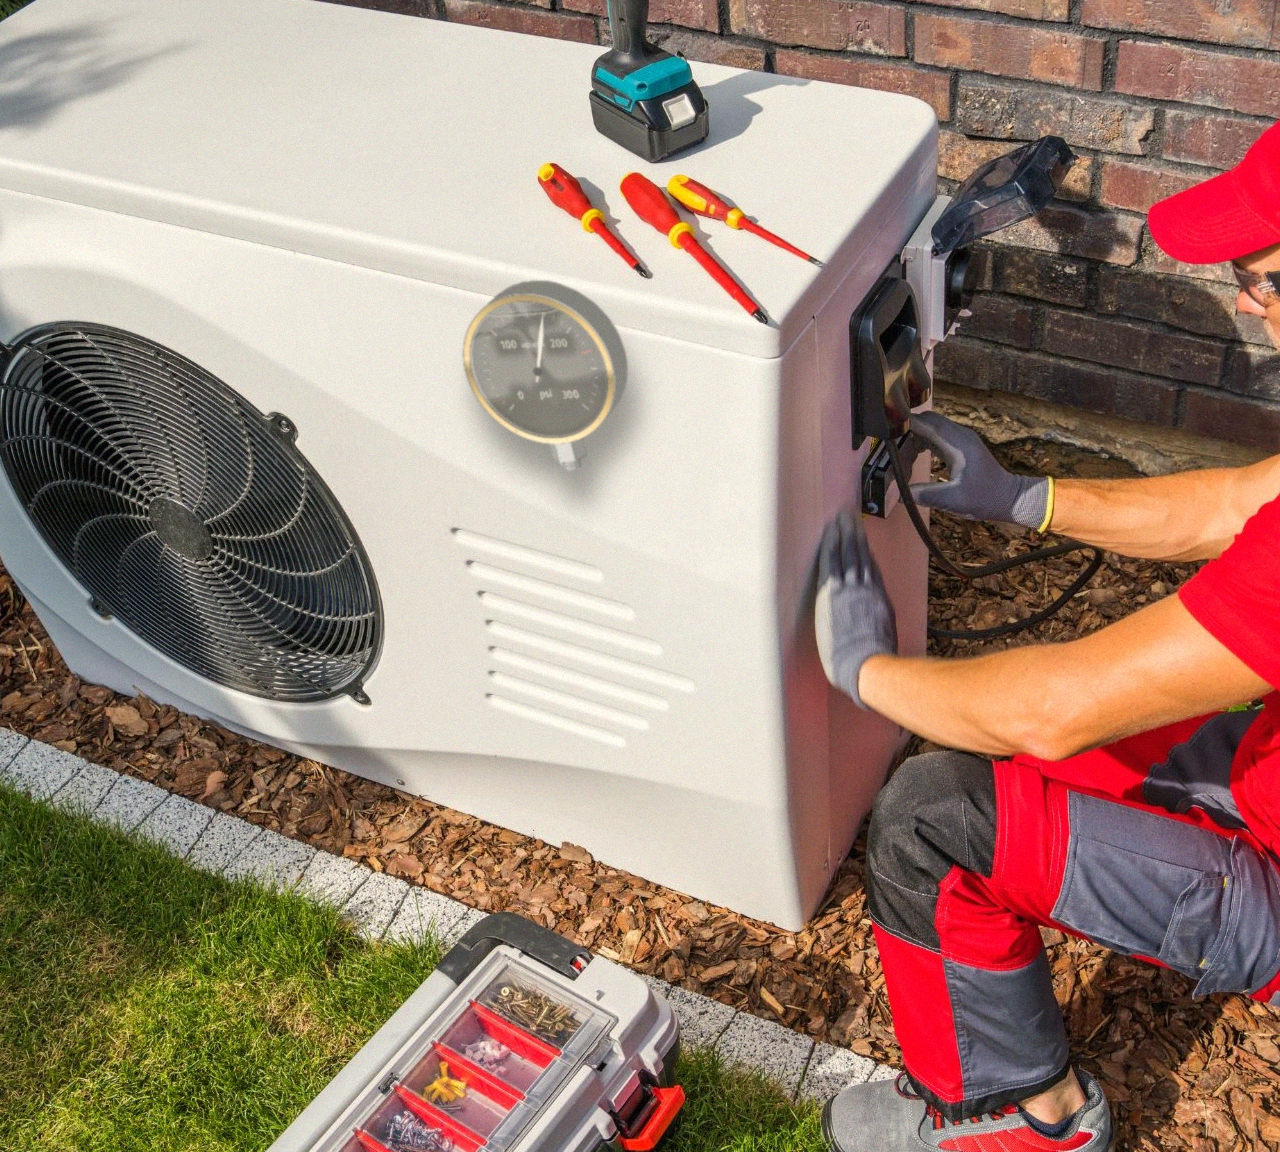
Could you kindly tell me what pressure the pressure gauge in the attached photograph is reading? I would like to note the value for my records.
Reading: 170 psi
